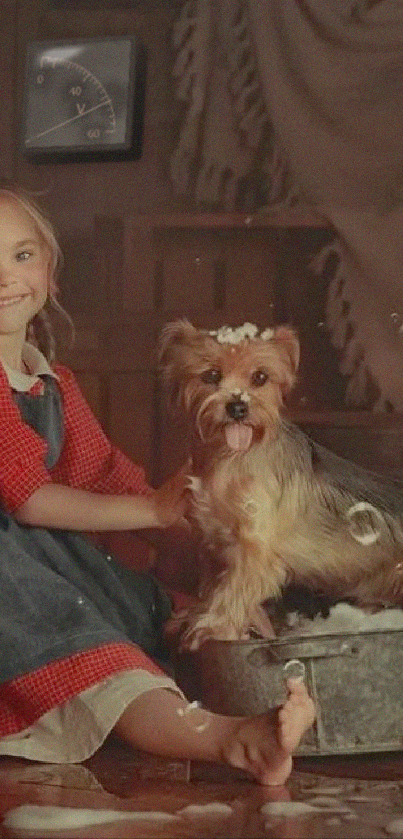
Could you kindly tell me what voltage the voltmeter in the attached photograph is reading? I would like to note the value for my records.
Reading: 52 V
